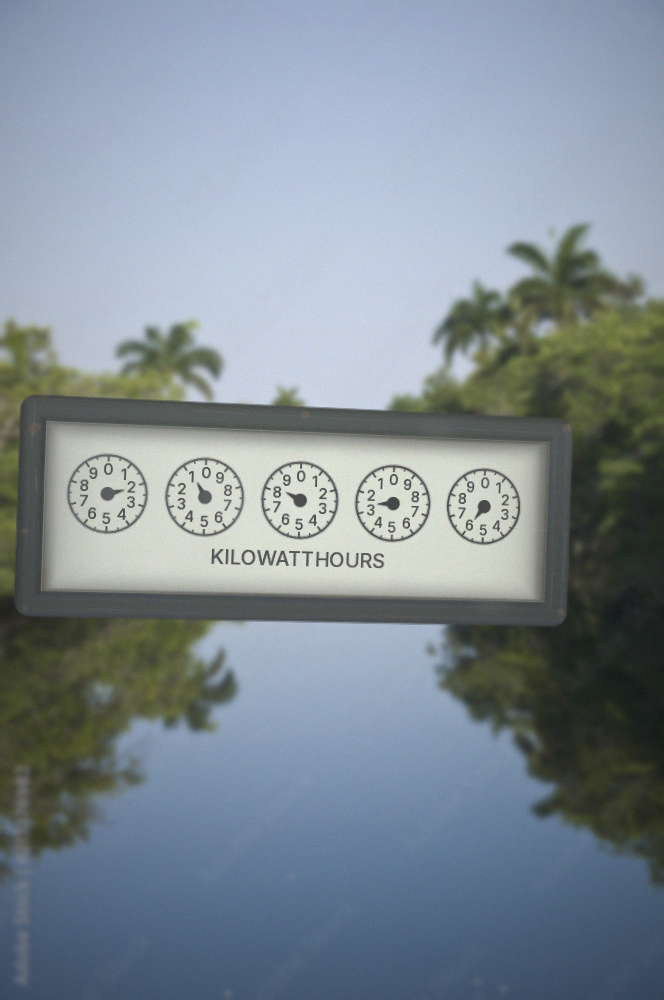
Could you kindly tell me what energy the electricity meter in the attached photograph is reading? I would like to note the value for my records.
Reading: 20826 kWh
